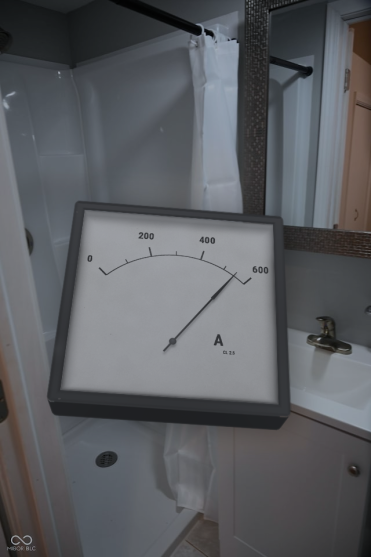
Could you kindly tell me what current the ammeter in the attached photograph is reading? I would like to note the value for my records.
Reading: 550 A
